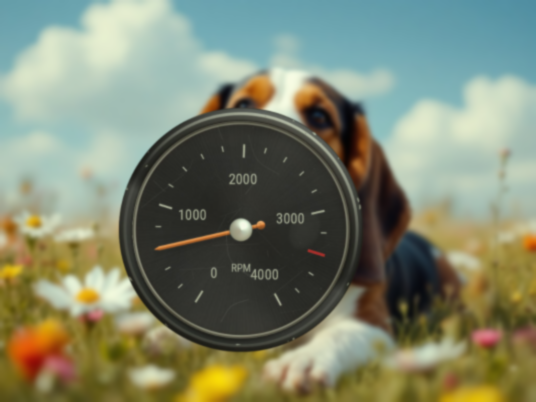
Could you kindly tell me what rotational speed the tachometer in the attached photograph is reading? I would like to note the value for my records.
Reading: 600 rpm
